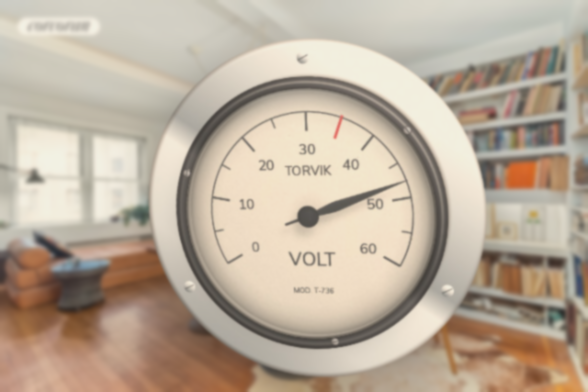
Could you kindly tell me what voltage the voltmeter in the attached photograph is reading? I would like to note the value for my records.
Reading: 47.5 V
